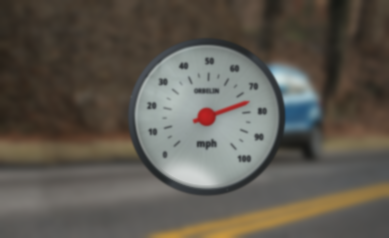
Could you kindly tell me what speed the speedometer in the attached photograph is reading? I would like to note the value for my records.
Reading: 75 mph
